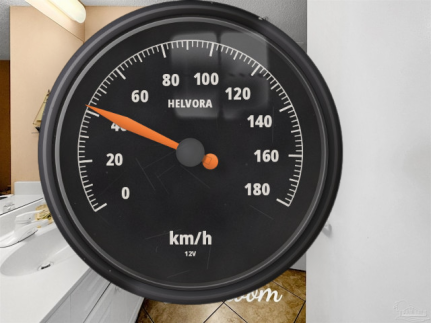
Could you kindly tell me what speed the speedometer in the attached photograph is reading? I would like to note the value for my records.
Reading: 42 km/h
